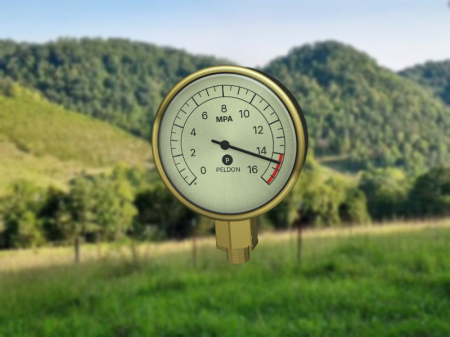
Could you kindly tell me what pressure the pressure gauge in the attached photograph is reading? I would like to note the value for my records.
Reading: 14.5 MPa
